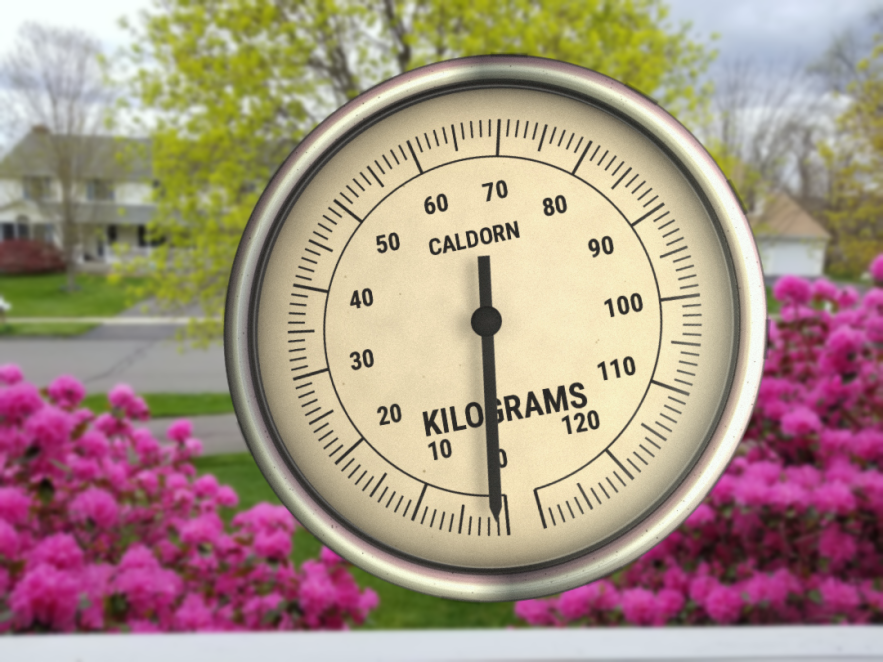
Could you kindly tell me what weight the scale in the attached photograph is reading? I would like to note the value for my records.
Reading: 1 kg
